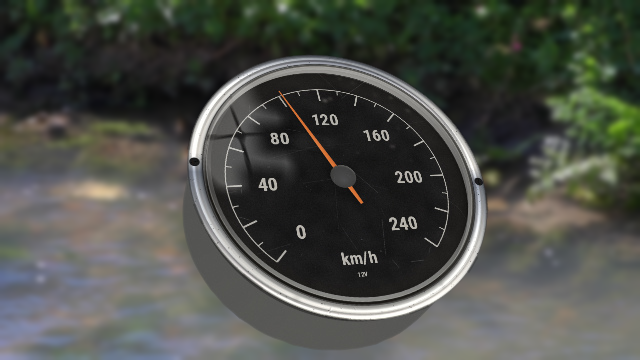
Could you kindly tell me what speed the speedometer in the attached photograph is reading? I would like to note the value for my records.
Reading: 100 km/h
